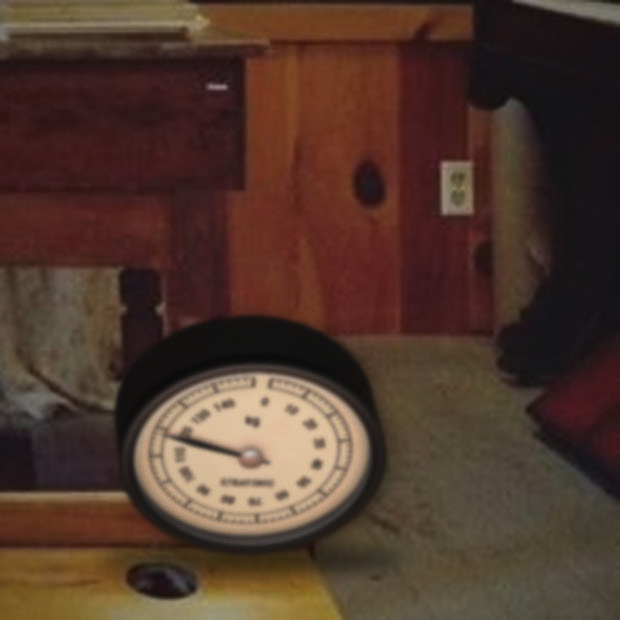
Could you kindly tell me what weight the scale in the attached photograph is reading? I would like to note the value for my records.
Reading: 120 kg
